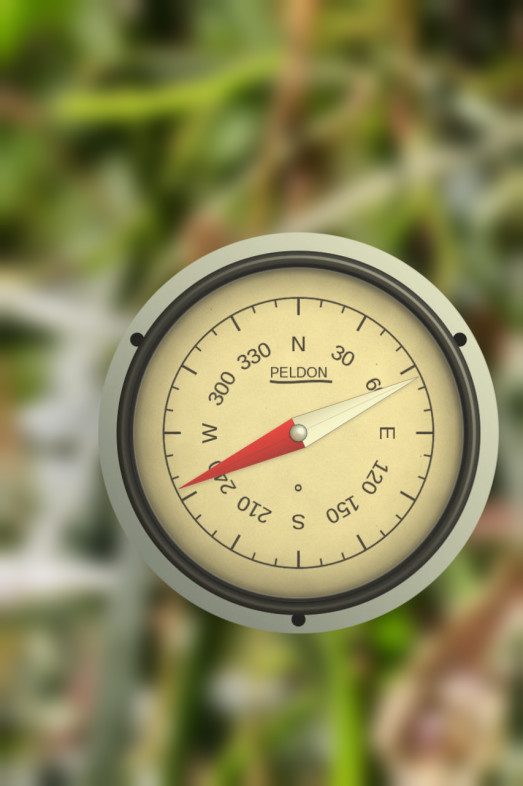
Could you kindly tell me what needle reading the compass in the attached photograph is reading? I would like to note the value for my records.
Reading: 245 °
